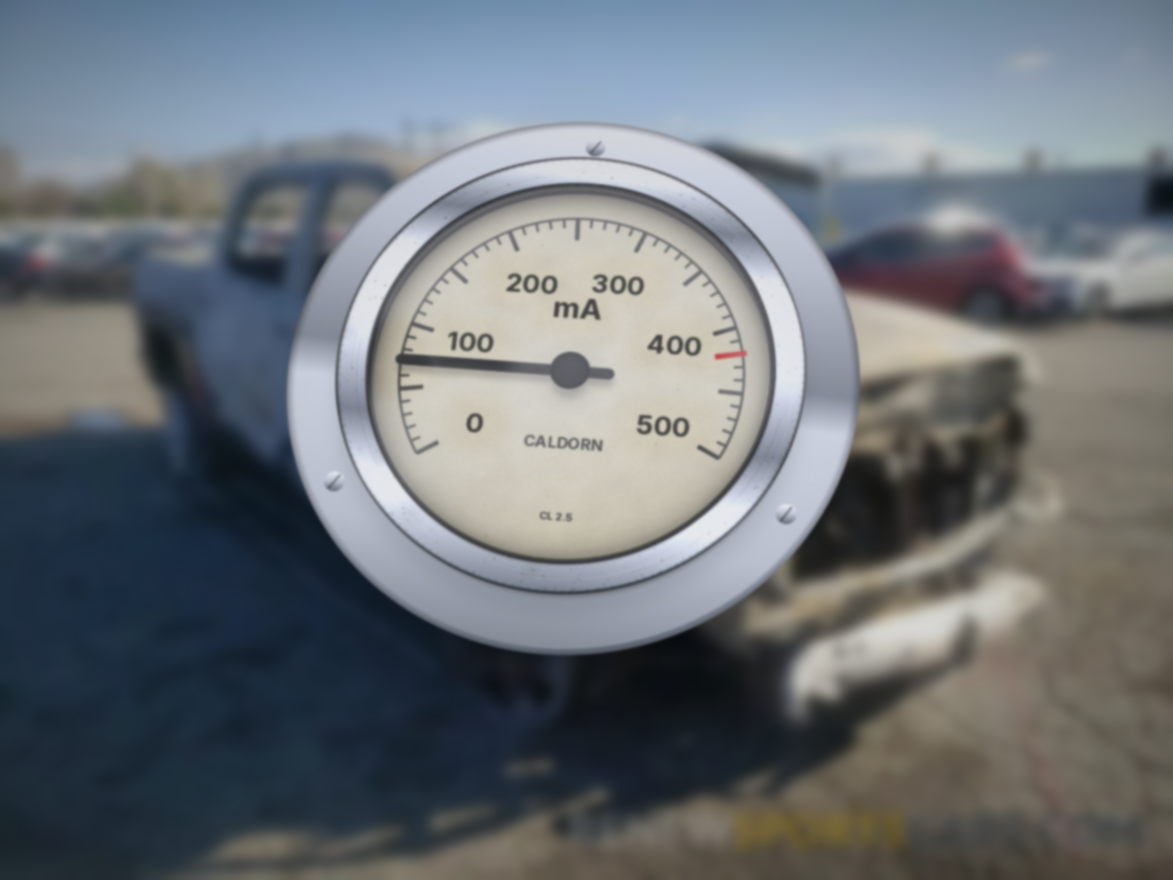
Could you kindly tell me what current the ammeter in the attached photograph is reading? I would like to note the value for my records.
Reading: 70 mA
